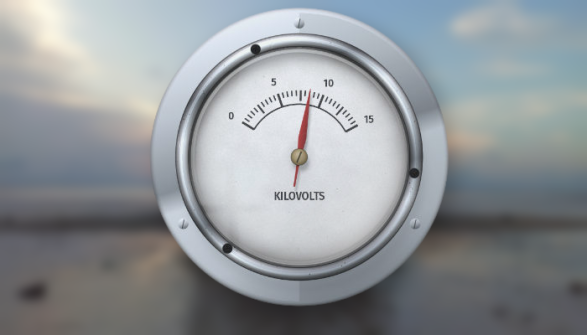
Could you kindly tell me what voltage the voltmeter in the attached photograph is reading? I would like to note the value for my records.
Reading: 8.5 kV
